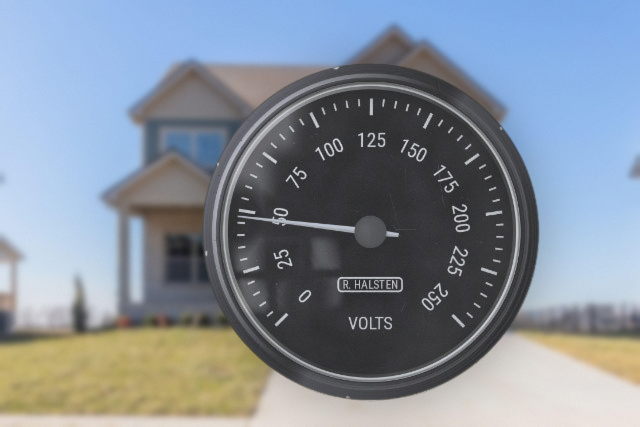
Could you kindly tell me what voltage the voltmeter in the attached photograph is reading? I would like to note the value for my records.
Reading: 47.5 V
